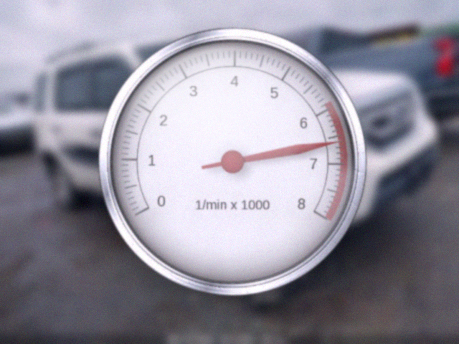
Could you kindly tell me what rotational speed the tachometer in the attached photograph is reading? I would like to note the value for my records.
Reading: 6600 rpm
